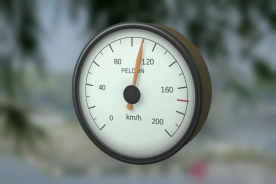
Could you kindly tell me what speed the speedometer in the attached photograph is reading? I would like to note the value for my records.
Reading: 110 km/h
